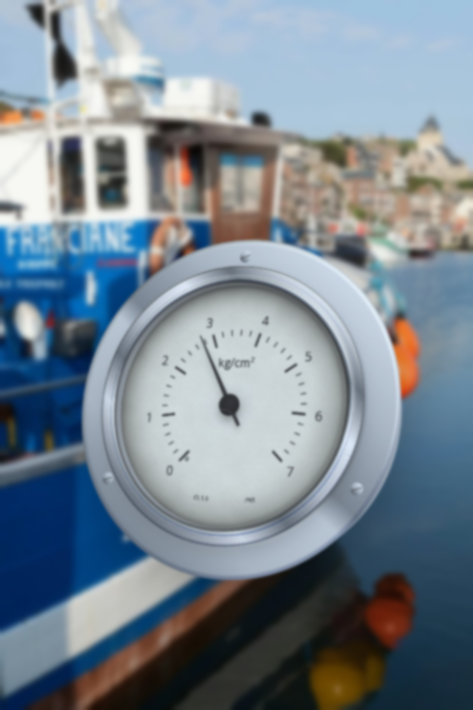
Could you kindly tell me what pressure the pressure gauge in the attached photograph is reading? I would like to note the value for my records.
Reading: 2.8 kg/cm²
